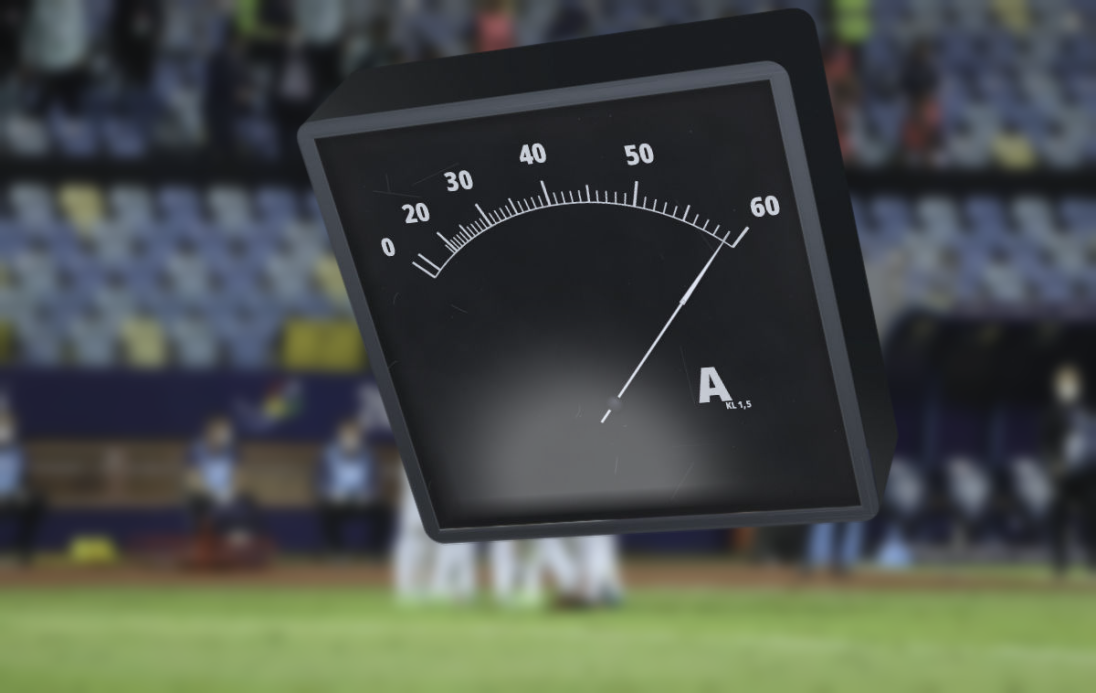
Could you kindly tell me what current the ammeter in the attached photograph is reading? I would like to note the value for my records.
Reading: 59 A
